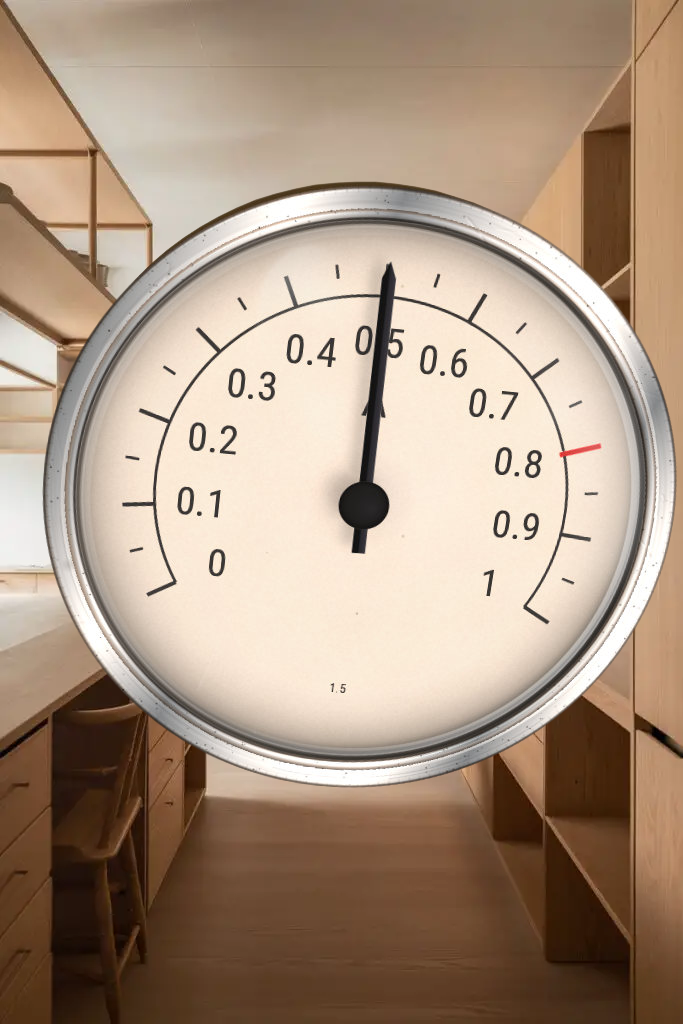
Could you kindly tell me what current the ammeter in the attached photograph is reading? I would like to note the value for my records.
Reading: 0.5 A
